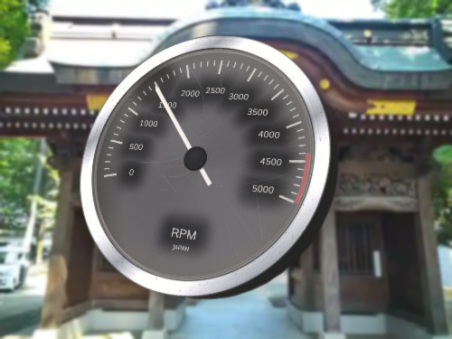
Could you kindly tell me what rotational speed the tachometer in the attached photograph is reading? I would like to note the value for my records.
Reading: 1500 rpm
